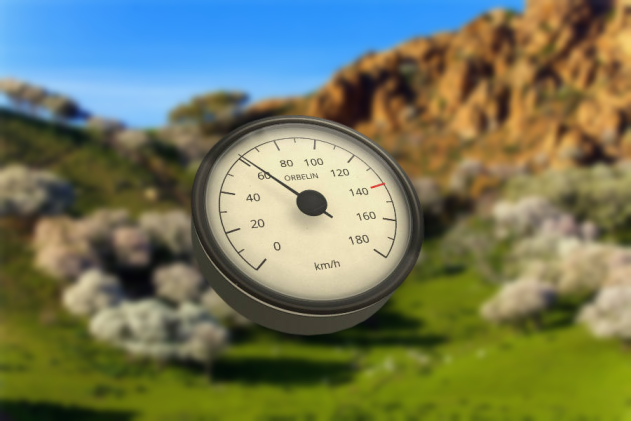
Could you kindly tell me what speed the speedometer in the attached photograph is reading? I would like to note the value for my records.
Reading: 60 km/h
